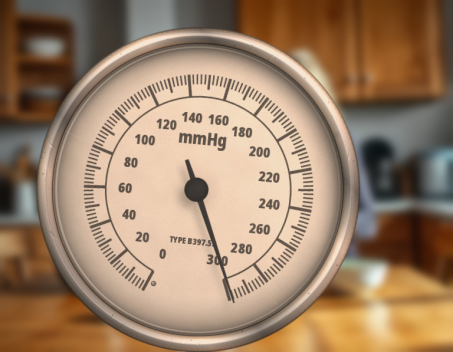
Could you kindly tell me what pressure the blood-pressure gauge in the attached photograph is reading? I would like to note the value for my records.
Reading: 298 mmHg
